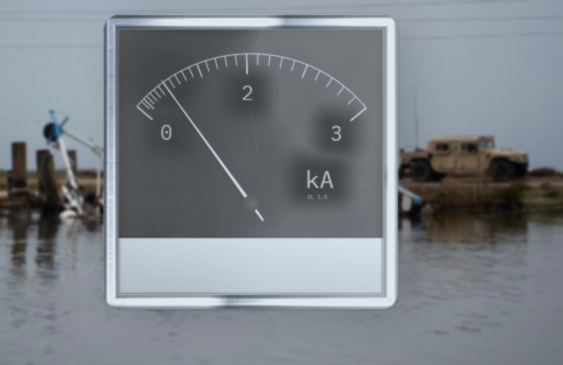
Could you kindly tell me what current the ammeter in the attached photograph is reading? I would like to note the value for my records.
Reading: 1 kA
